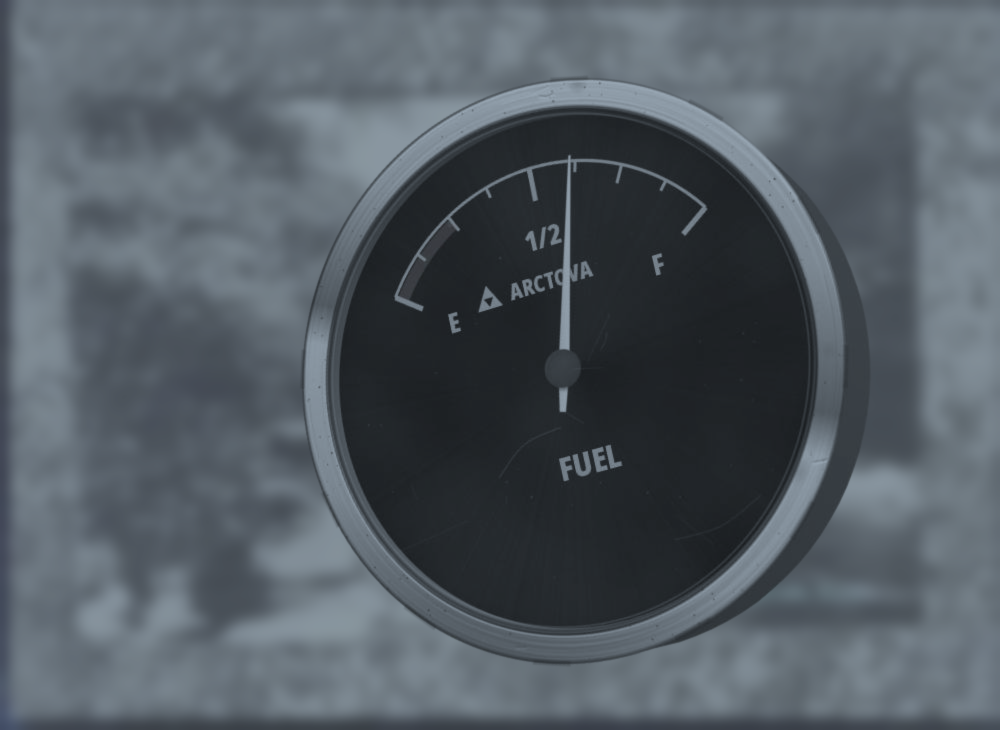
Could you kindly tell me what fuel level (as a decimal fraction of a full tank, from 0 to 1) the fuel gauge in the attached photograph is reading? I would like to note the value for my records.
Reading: 0.625
